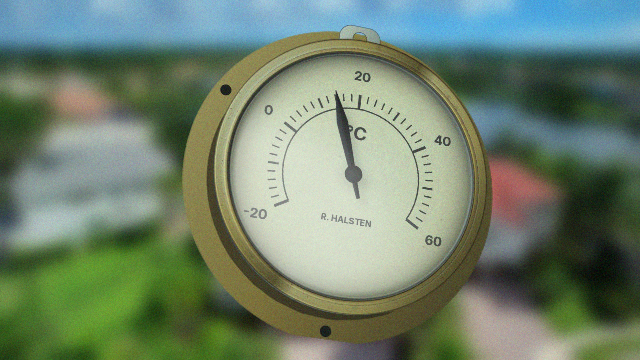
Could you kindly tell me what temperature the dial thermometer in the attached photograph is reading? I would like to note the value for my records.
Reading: 14 °C
